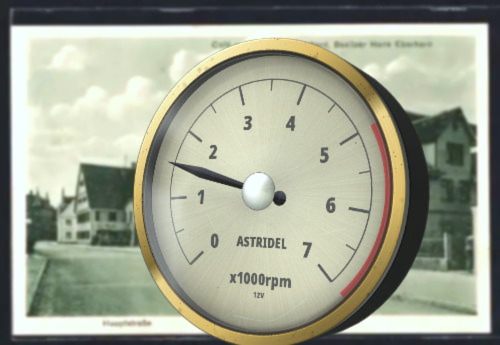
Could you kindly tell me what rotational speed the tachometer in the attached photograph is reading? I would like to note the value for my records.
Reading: 1500 rpm
